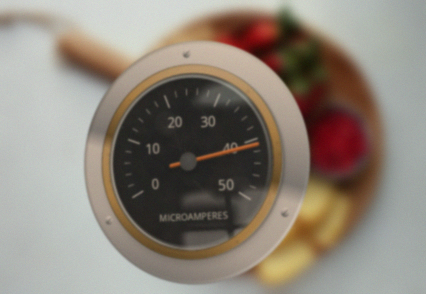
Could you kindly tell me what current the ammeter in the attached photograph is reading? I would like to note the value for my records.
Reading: 41 µA
